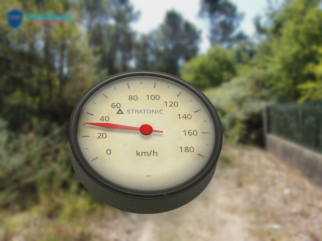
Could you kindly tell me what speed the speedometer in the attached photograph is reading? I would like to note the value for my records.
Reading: 30 km/h
